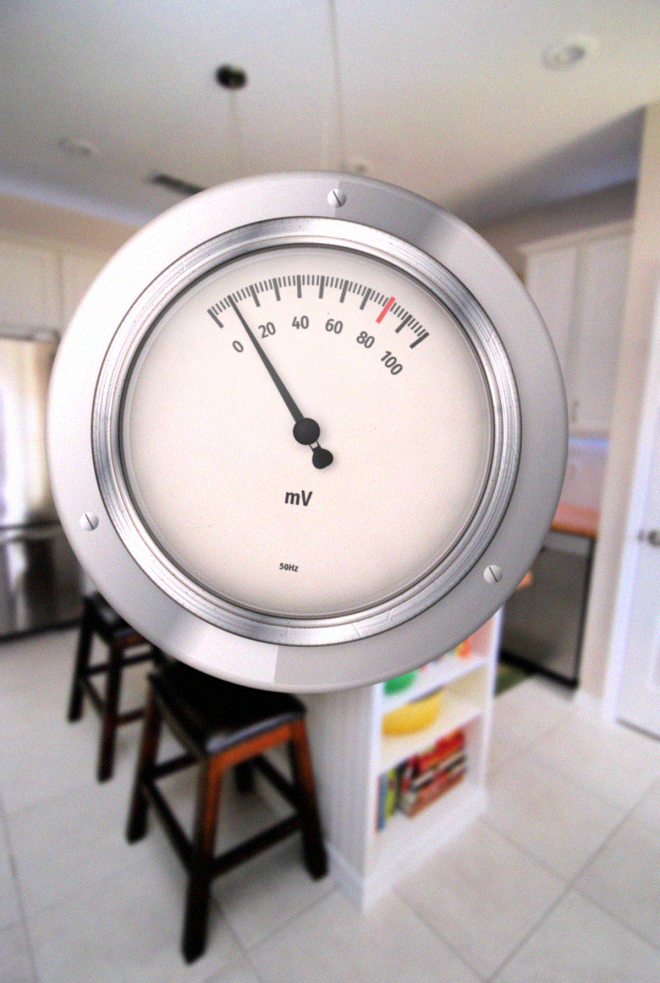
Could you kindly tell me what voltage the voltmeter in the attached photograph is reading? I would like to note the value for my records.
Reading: 10 mV
